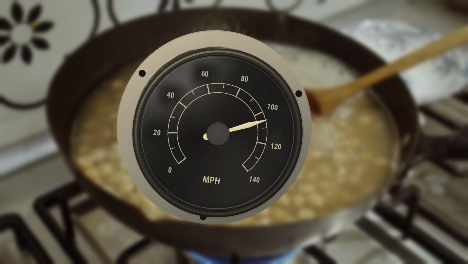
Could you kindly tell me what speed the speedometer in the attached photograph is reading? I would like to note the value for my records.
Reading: 105 mph
